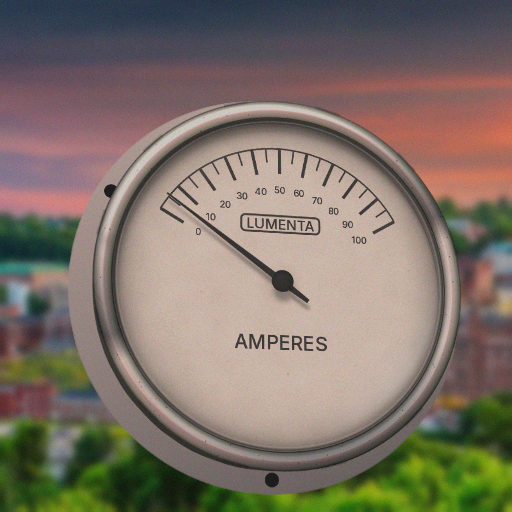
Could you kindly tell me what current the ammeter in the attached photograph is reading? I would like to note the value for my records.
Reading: 5 A
